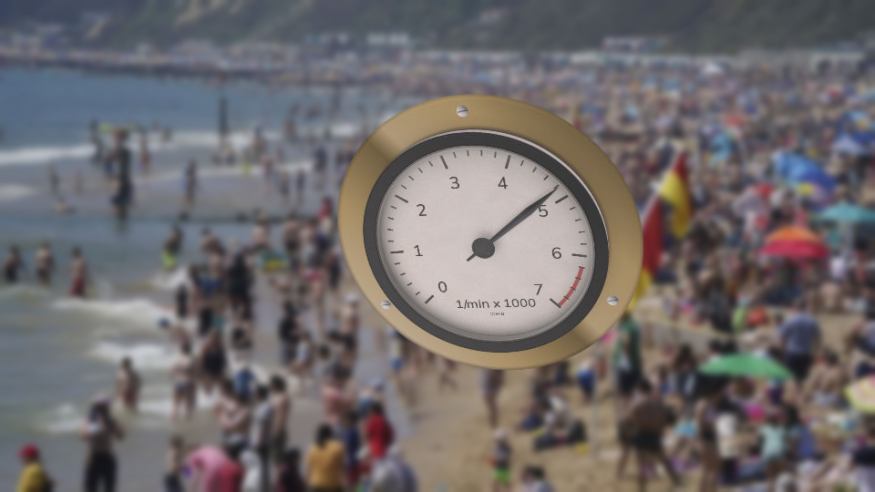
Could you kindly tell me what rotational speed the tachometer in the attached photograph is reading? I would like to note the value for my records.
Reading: 4800 rpm
